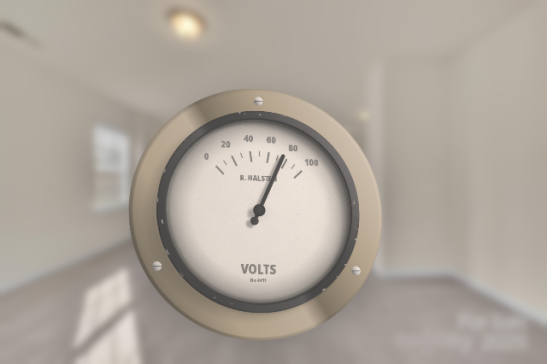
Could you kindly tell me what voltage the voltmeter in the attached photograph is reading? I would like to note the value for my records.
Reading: 75 V
